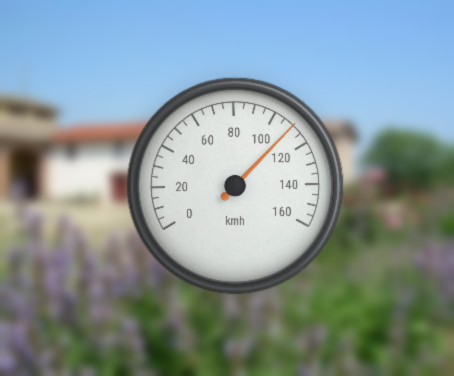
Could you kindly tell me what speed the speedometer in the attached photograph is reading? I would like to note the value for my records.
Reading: 110 km/h
